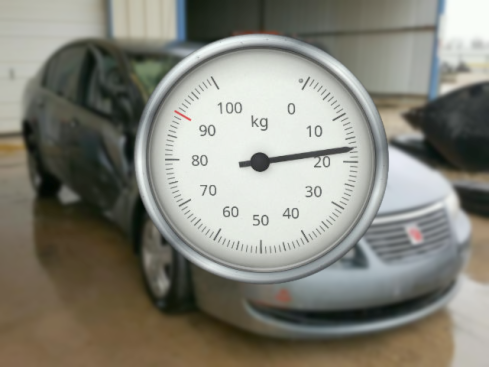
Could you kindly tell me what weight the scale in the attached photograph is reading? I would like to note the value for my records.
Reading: 17 kg
